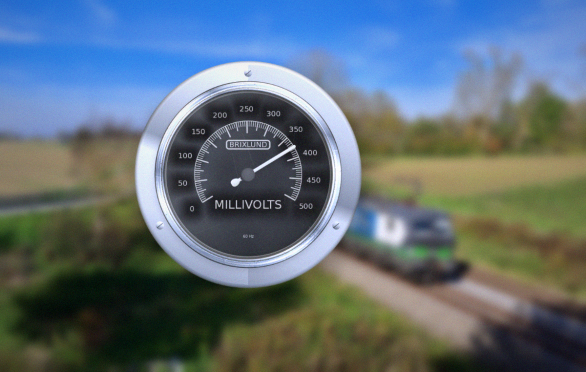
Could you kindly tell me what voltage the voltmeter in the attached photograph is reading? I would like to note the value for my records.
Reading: 375 mV
